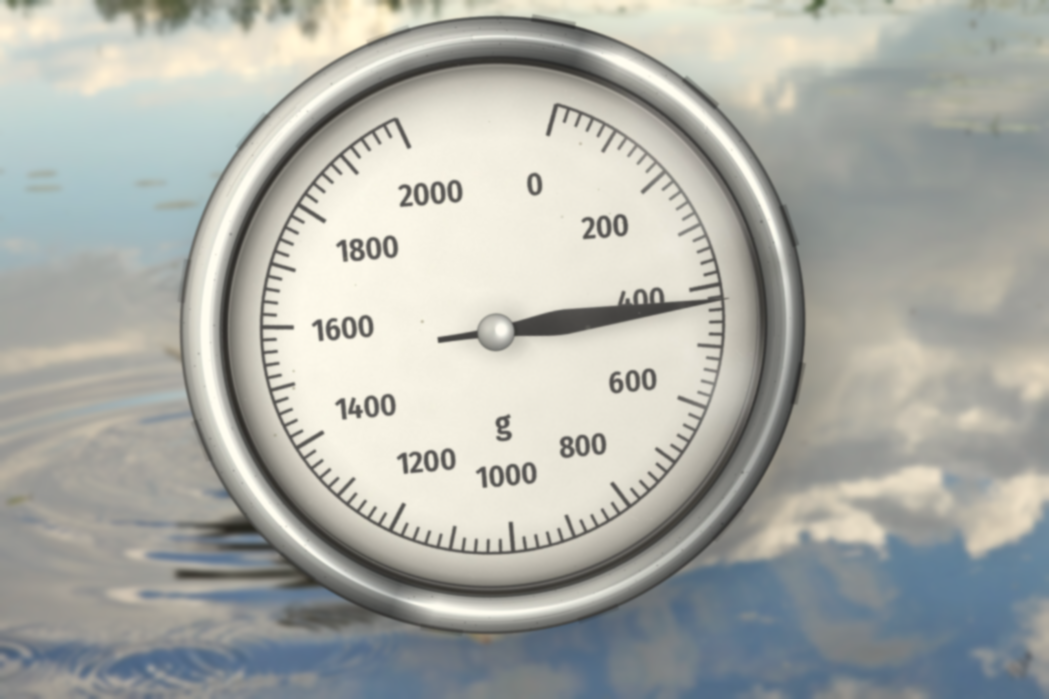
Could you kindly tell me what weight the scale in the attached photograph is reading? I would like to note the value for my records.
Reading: 420 g
